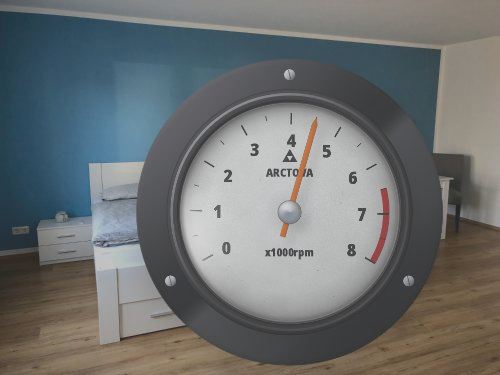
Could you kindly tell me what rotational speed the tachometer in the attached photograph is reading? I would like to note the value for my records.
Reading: 4500 rpm
